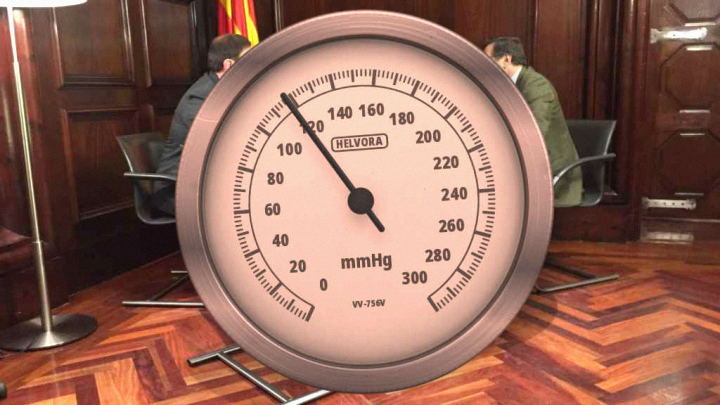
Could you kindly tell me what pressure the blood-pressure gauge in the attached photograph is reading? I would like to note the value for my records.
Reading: 118 mmHg
